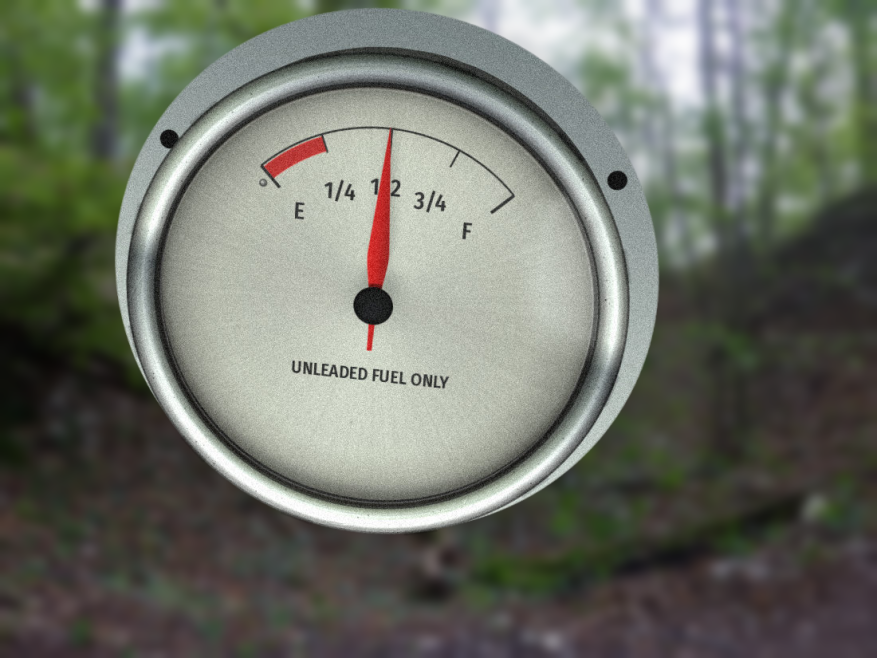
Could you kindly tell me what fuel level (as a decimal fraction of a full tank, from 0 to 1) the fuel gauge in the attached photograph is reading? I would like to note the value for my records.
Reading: 0.5
